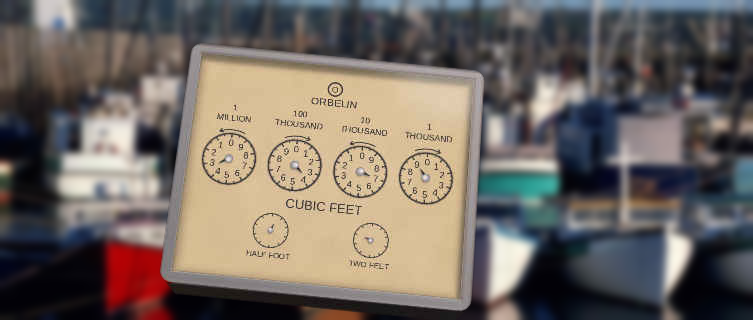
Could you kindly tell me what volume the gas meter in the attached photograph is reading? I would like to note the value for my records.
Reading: 336900 ft³
